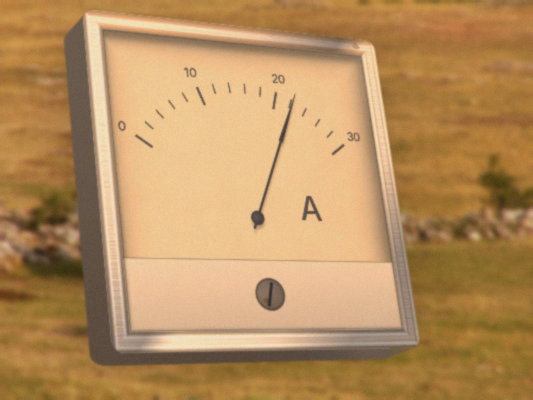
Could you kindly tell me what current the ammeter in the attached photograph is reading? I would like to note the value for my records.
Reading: 22 A
